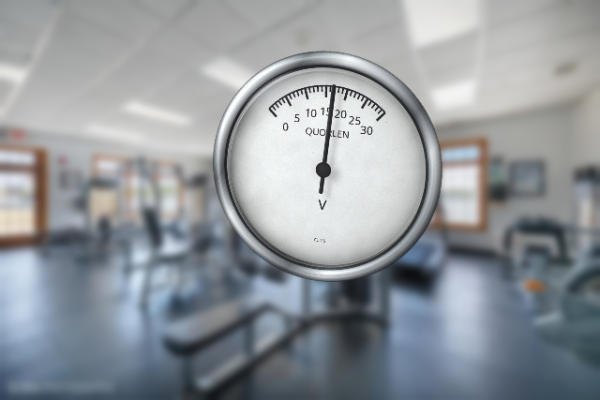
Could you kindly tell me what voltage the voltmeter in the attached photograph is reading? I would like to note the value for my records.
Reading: 17 V
